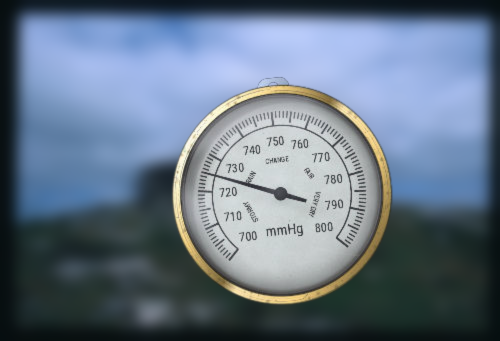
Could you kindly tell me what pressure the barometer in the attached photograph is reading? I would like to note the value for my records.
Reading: 725 mmHg
